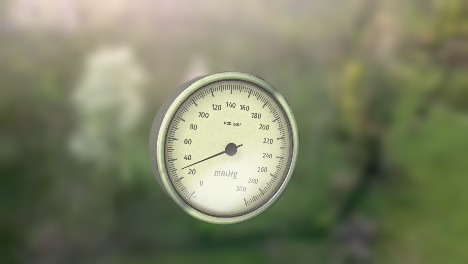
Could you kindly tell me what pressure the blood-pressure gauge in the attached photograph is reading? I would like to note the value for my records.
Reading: 30 mmHg
